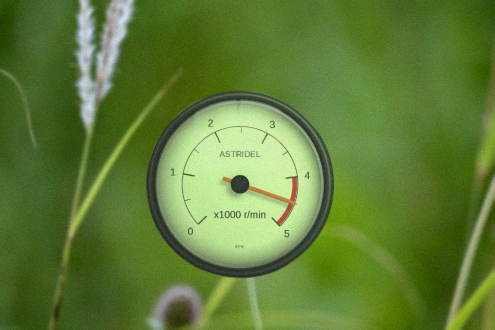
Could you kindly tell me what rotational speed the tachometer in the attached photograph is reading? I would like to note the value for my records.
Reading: 4500 rpm
